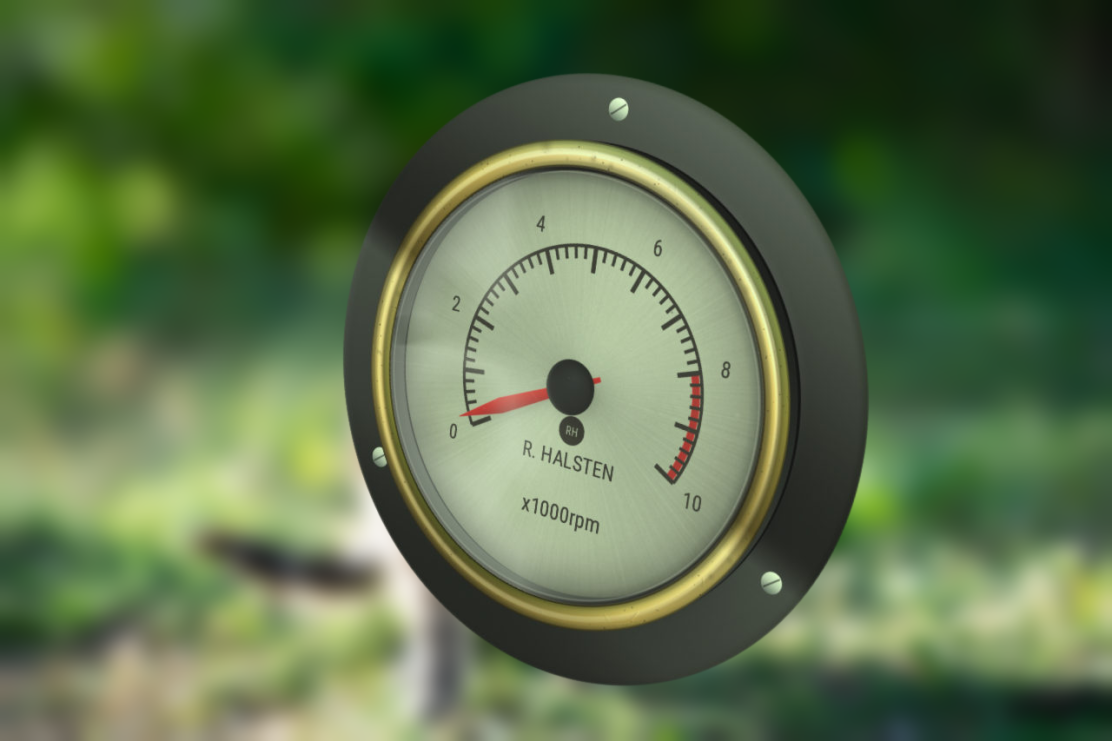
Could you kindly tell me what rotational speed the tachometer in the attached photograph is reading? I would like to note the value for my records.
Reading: 200 rpm
